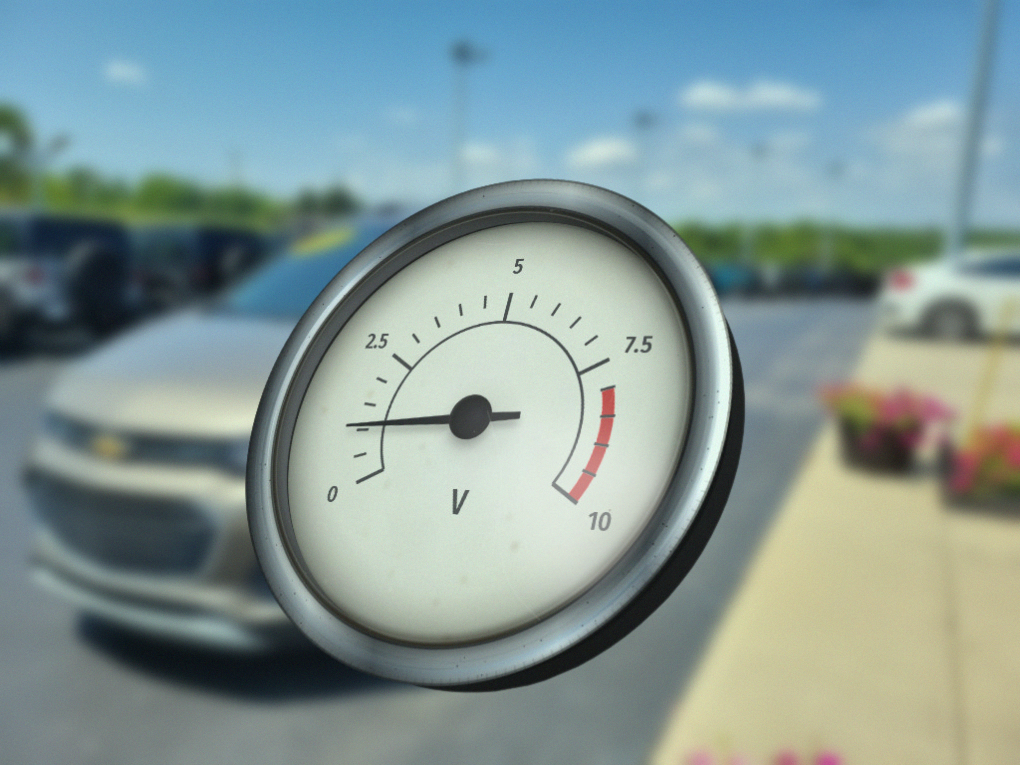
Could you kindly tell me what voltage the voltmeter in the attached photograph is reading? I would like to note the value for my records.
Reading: 1 V
